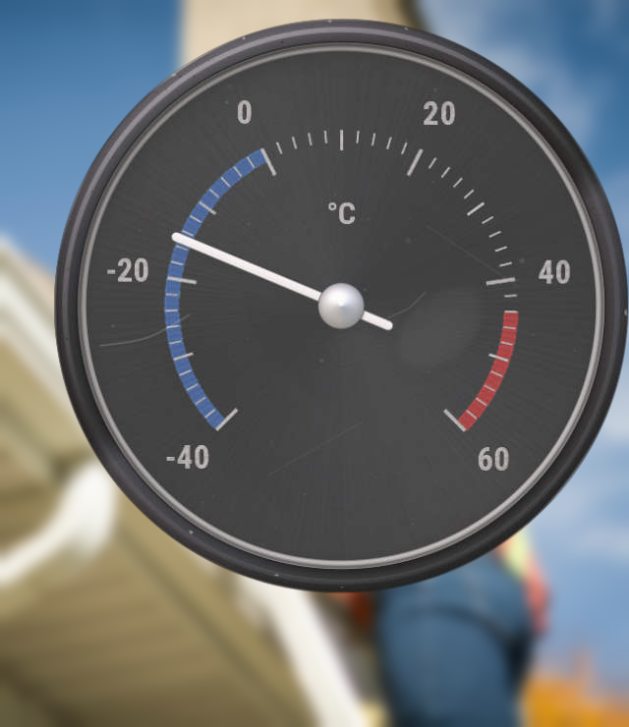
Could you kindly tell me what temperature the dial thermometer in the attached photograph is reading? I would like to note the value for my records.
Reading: -15 °C
